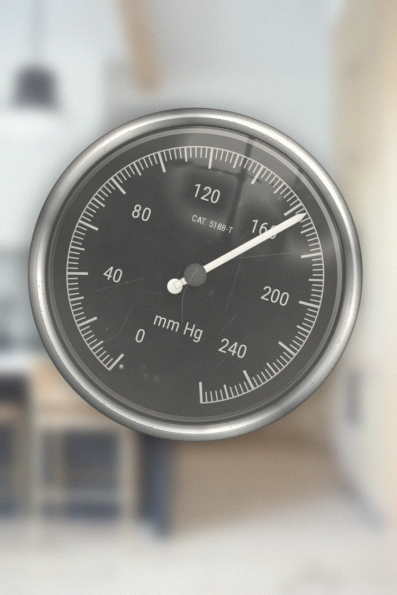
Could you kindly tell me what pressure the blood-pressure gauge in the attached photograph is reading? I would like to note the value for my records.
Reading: 164 mmHg
